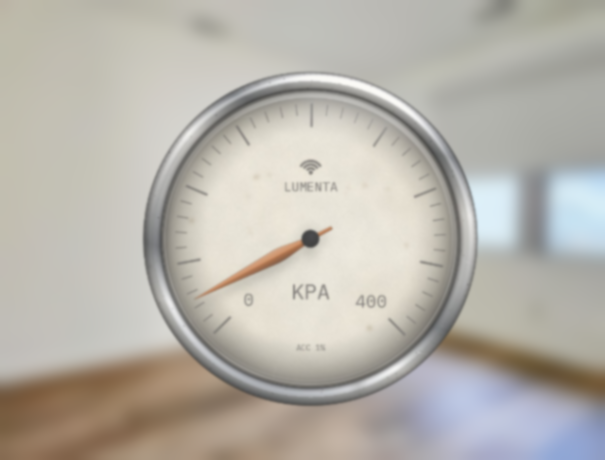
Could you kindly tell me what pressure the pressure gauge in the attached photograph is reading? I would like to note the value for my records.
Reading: 25 kPa
